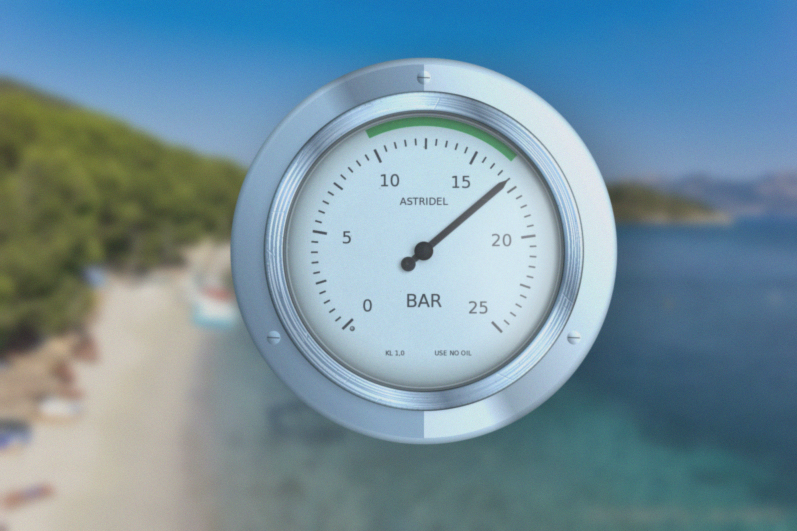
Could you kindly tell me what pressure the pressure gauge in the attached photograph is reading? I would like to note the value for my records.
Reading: 17 bar
